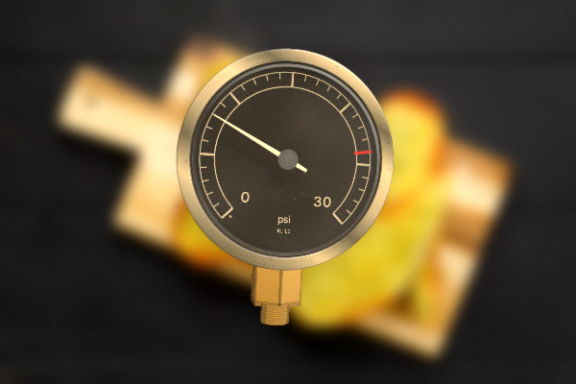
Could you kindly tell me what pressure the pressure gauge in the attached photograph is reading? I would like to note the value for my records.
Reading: 8 psi
